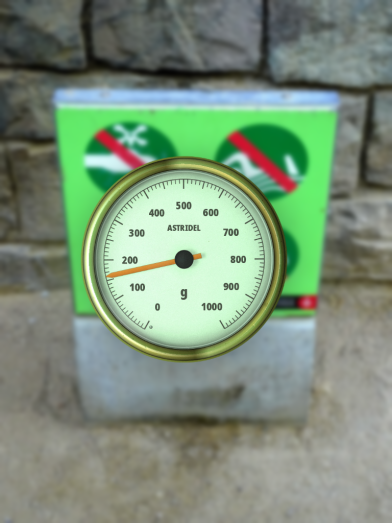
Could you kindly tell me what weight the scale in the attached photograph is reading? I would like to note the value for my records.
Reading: 160 g
